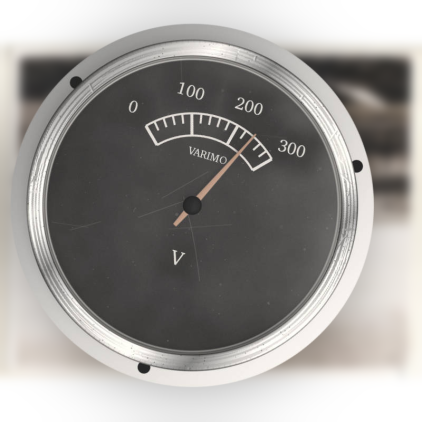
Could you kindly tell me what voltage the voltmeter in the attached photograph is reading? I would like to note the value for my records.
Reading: 240 V
